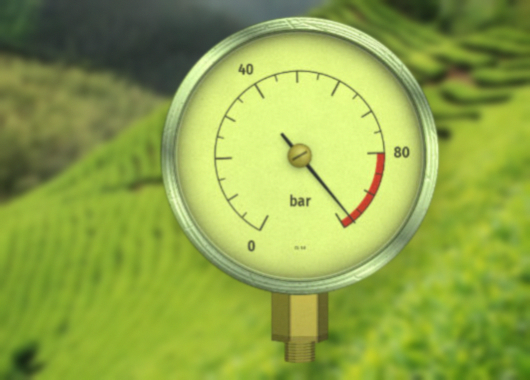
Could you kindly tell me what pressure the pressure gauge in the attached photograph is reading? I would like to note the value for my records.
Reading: 97.5 bar
